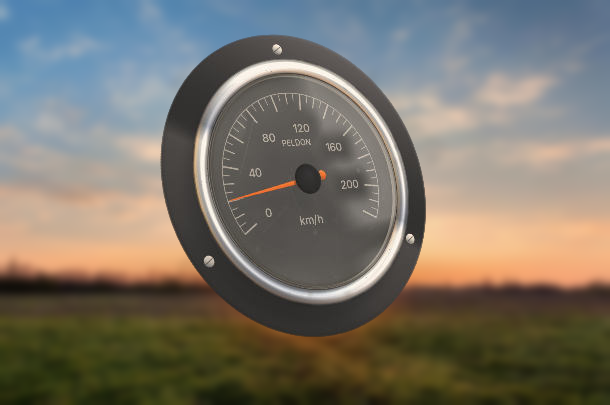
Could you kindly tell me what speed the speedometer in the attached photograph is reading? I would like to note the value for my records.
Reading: 20 km/h
